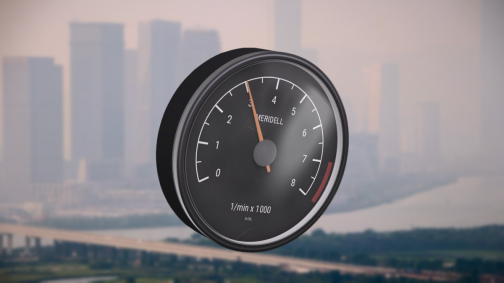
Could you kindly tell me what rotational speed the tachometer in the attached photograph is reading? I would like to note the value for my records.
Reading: 3000 rpm
